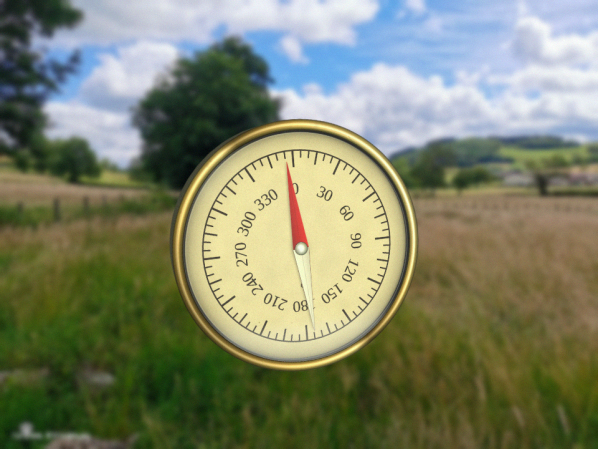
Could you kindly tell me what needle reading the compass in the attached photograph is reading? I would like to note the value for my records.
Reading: 355 °
